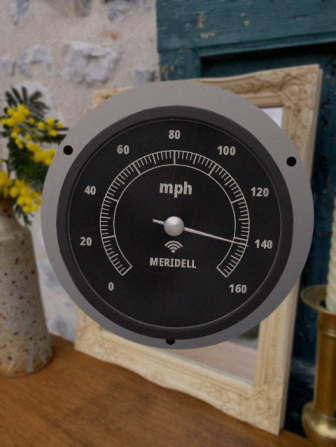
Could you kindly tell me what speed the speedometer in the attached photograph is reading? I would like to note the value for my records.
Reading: 142 mph
